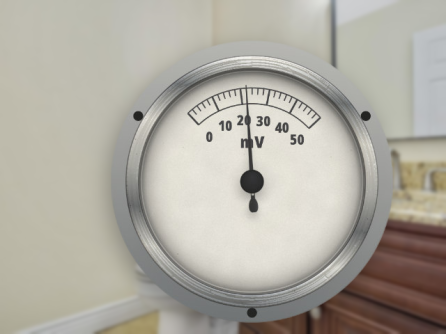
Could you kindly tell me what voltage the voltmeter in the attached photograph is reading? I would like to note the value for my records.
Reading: 22 mV
